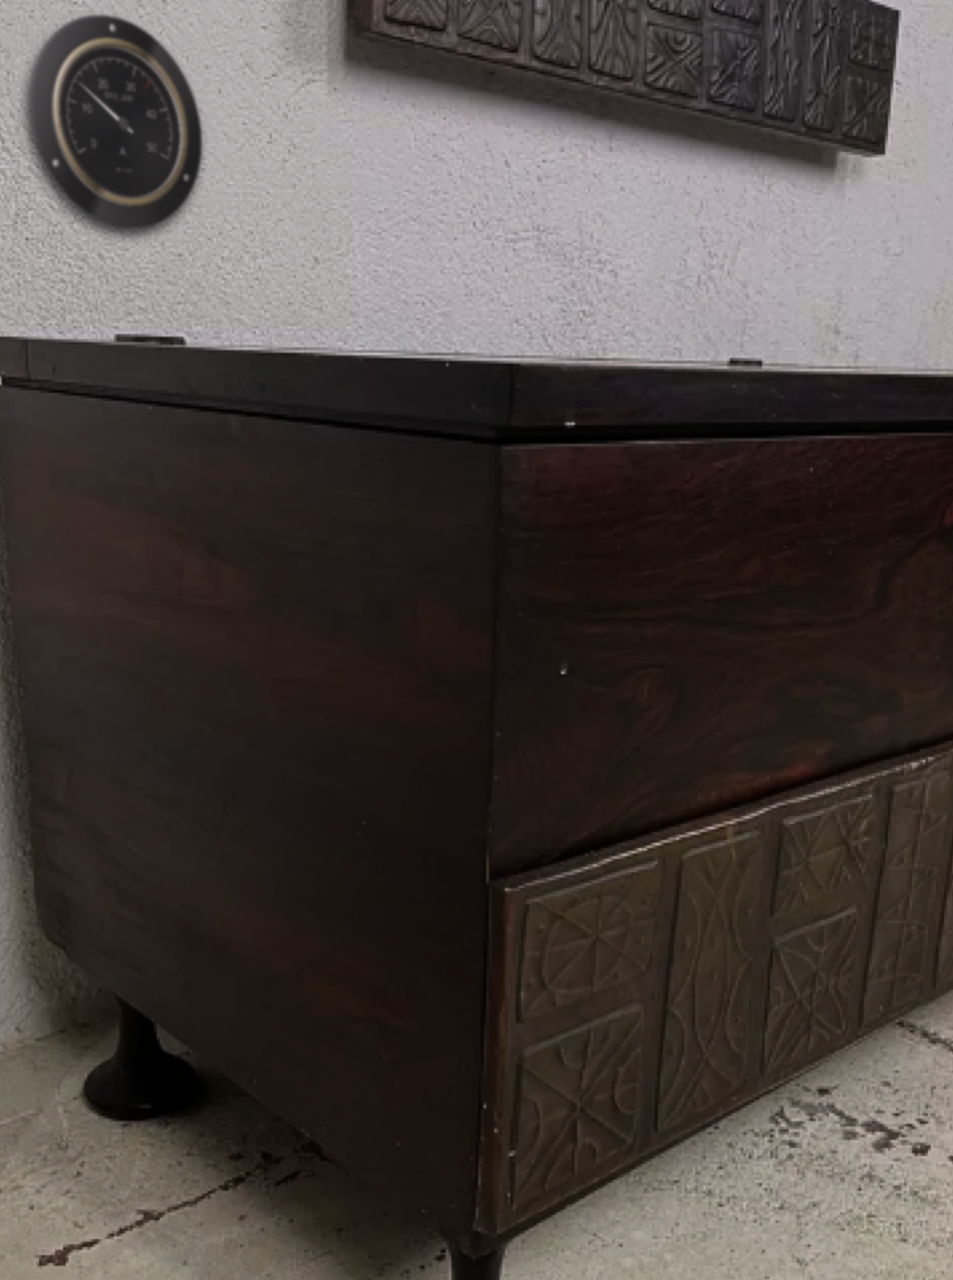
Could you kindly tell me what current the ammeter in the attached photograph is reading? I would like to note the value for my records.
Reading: 14 A
